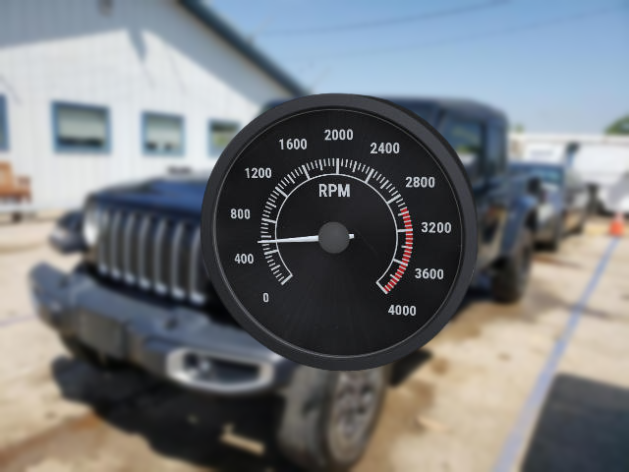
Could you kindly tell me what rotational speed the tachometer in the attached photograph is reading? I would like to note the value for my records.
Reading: 550 rpm
